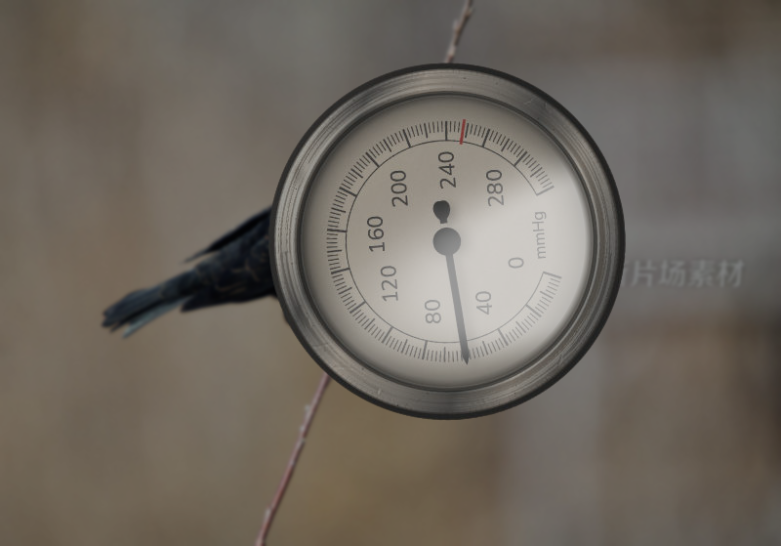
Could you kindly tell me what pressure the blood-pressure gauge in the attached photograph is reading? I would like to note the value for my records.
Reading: 60 mmHg
